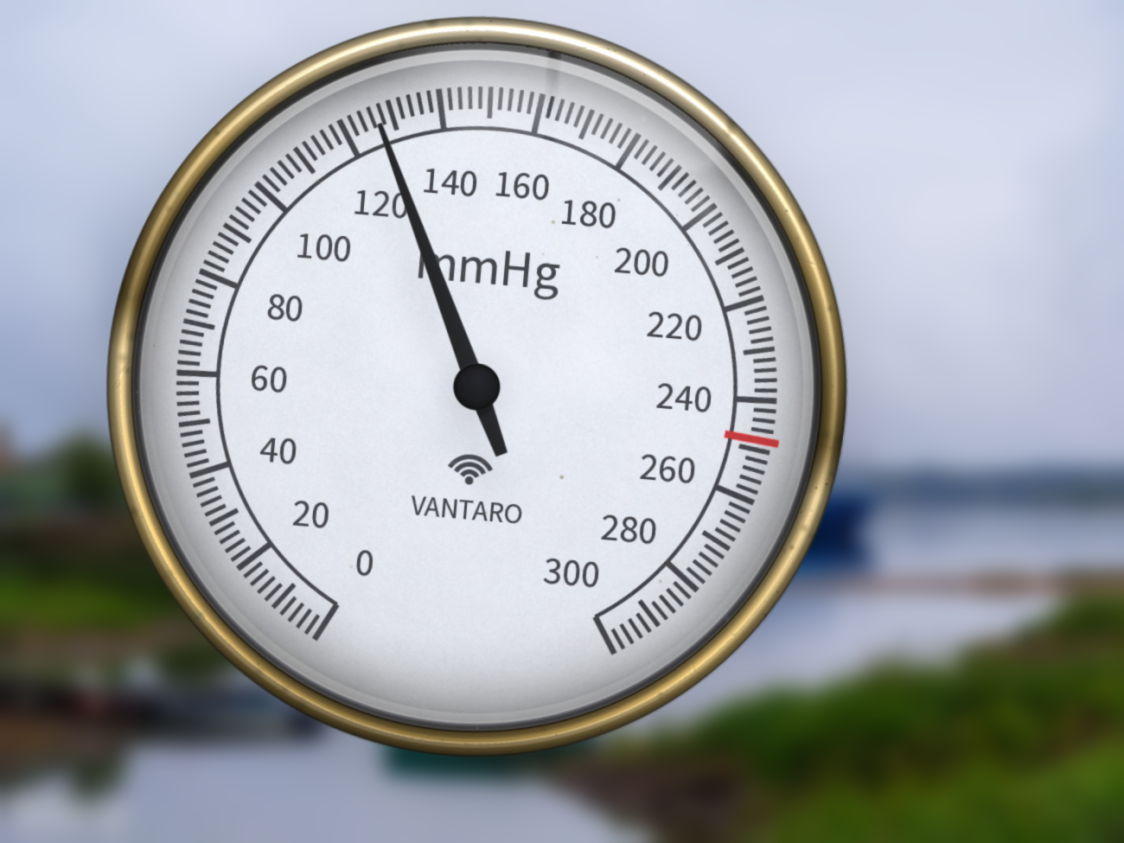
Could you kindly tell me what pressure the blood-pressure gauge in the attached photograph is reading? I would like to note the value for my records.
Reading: 127 mmHg
